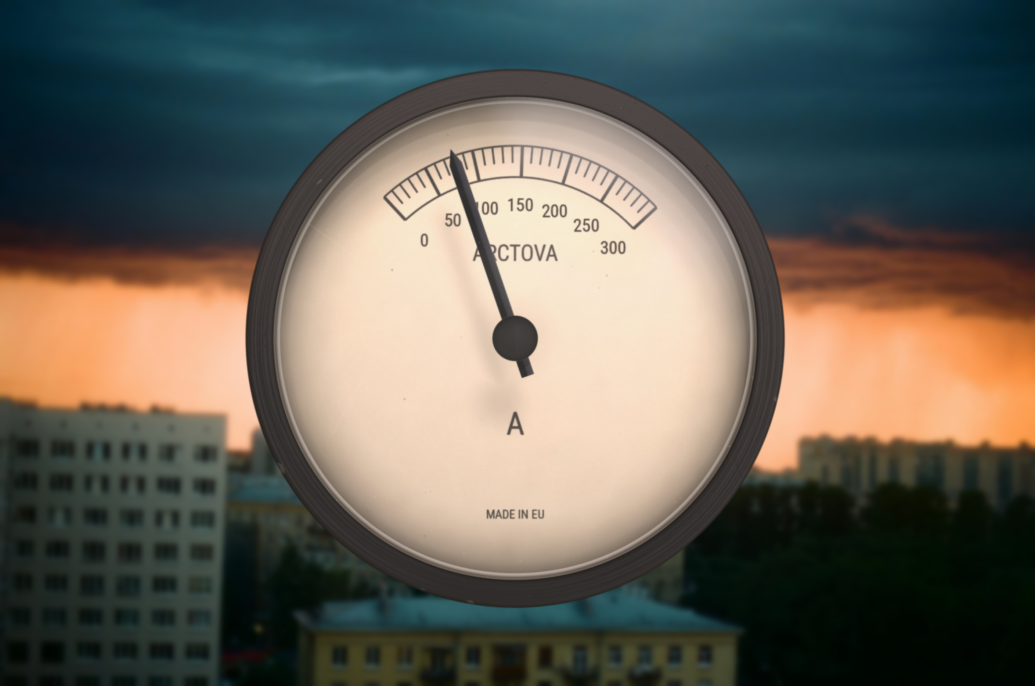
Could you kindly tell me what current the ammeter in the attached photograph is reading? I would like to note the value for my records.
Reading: 80 A
